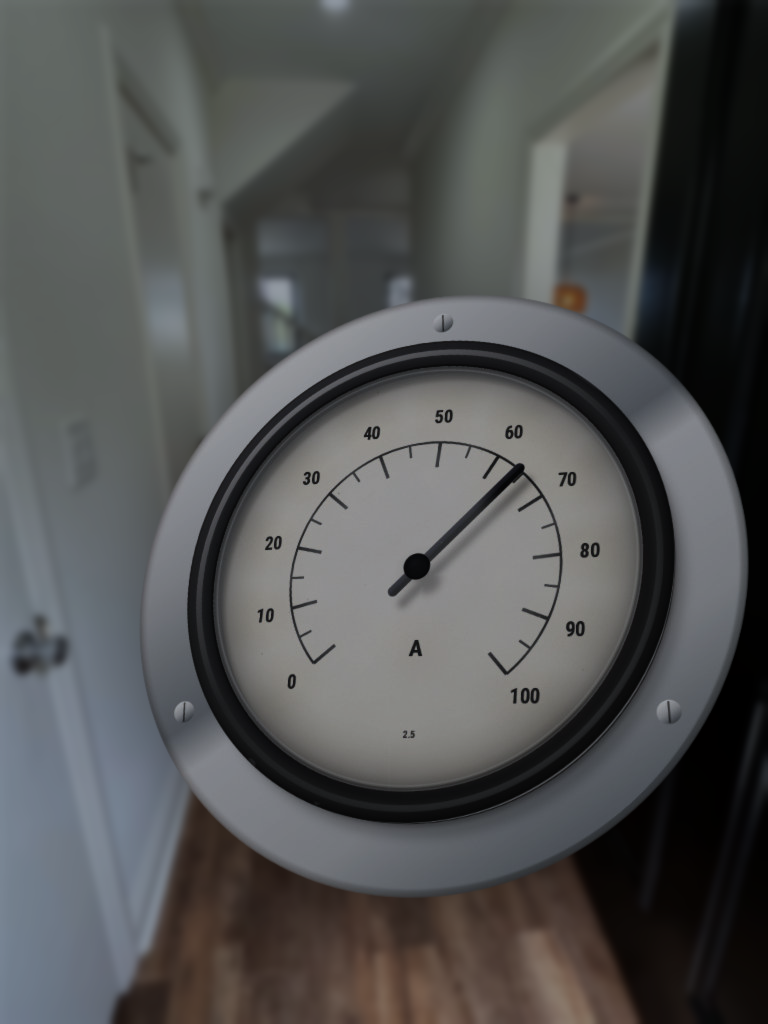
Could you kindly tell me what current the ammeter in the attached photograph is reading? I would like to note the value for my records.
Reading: 65 A
